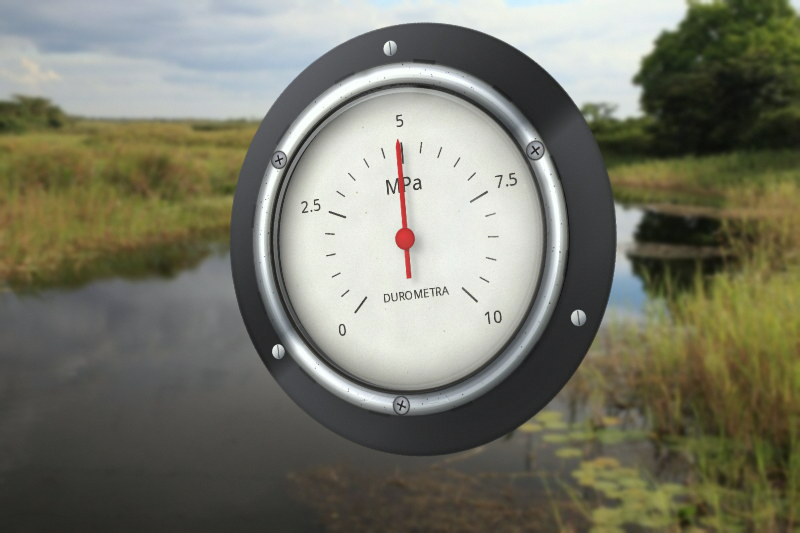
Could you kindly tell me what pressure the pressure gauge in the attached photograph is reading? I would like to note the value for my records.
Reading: 5 MPa
